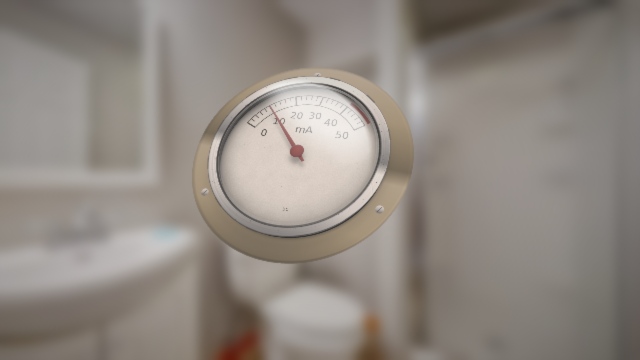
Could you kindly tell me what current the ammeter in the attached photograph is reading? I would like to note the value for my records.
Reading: 10 mA
